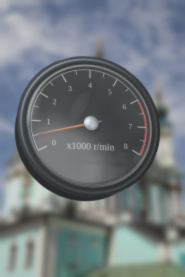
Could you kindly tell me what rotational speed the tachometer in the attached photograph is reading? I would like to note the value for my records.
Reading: 500 rpm
